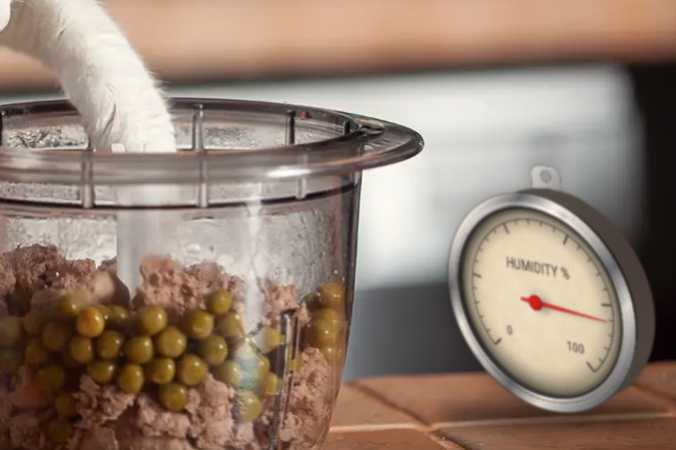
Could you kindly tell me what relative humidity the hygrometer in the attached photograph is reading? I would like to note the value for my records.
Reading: 84 %
